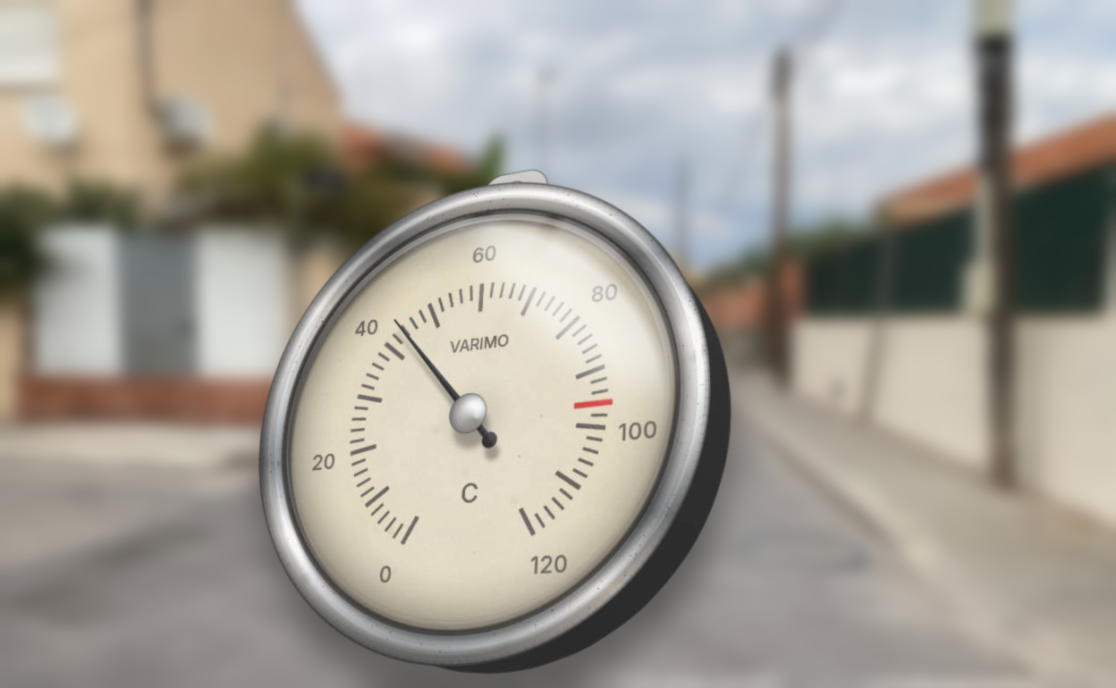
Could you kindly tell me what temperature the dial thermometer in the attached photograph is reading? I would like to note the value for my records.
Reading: 44 °C
